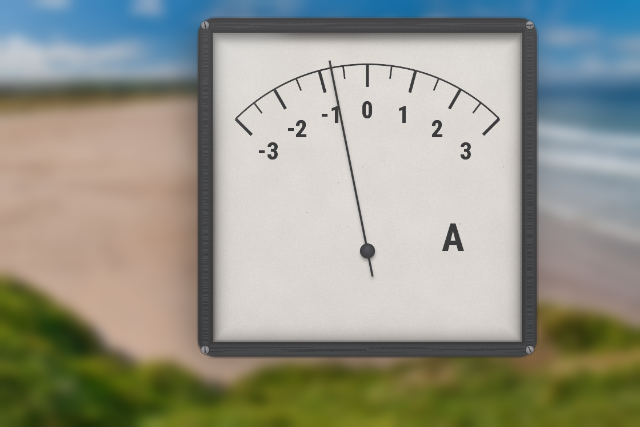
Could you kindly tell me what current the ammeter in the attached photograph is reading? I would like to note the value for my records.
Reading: -0.75 A
